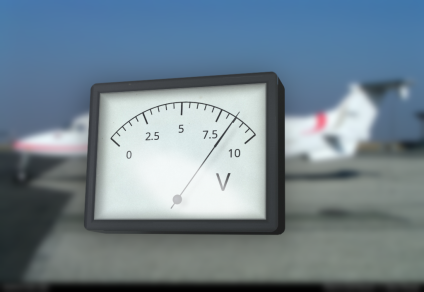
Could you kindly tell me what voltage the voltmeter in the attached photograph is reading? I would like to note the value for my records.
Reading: 8.5 V
